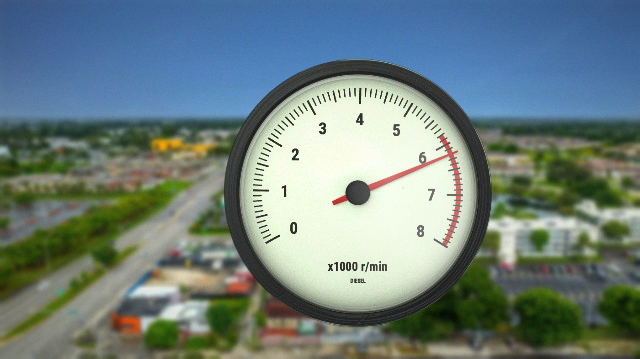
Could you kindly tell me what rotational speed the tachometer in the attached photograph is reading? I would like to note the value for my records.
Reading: 6200 rpm
